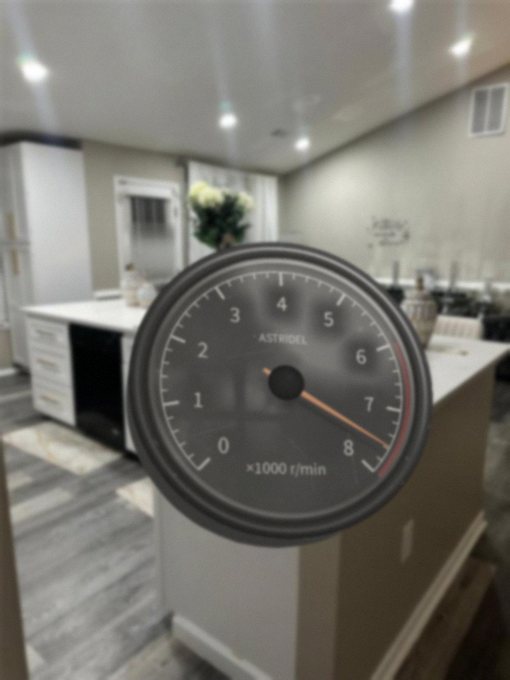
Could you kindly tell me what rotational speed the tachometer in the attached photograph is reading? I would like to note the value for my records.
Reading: 7600 rpm
